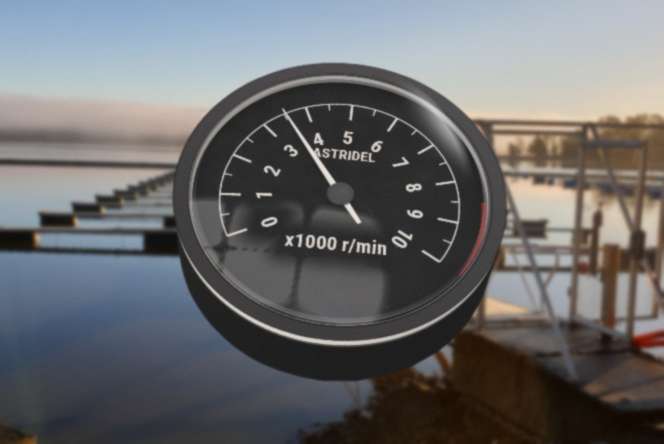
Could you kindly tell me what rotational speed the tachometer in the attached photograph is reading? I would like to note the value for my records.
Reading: 3500 rpm
